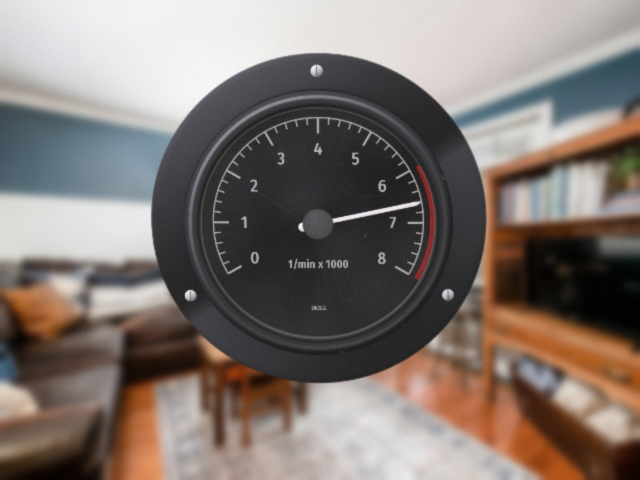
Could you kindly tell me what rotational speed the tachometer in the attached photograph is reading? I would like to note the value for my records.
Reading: 6600 rpm
